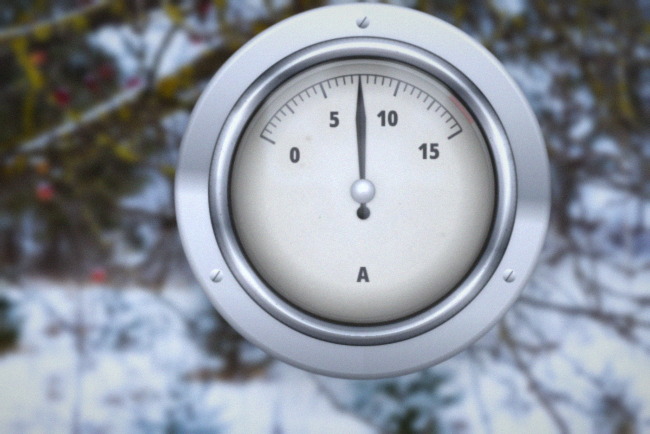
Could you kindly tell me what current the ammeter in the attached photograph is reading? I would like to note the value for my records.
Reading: 7.5 A
